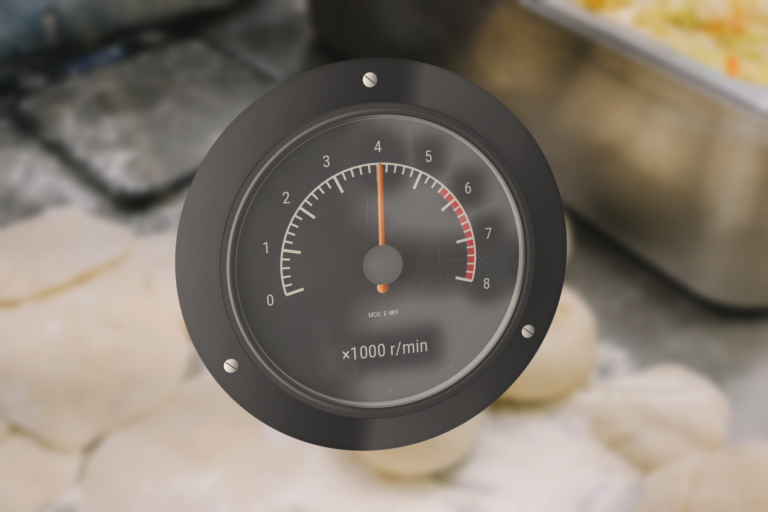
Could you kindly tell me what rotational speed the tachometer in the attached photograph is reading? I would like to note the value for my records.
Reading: 4000 rpm
